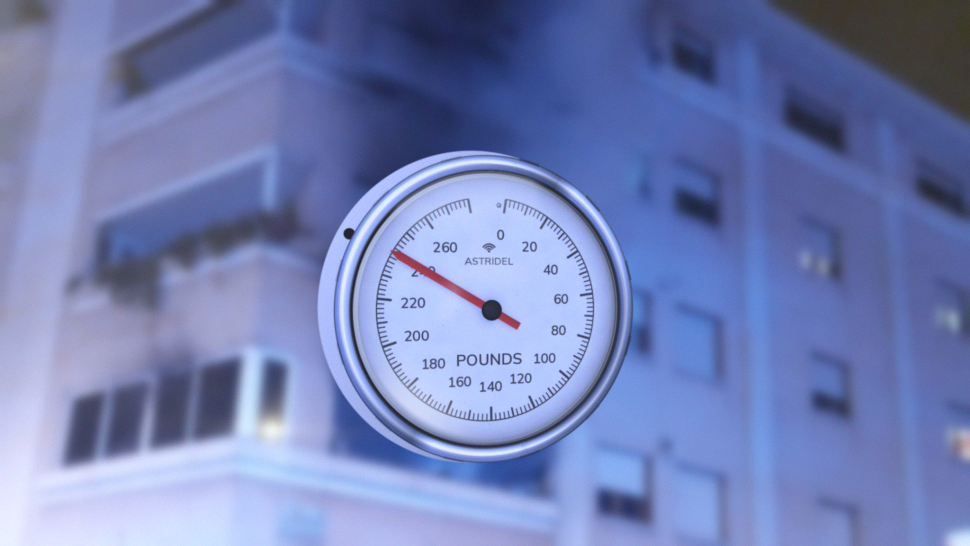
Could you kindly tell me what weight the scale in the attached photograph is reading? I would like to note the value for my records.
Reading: 240 lb
